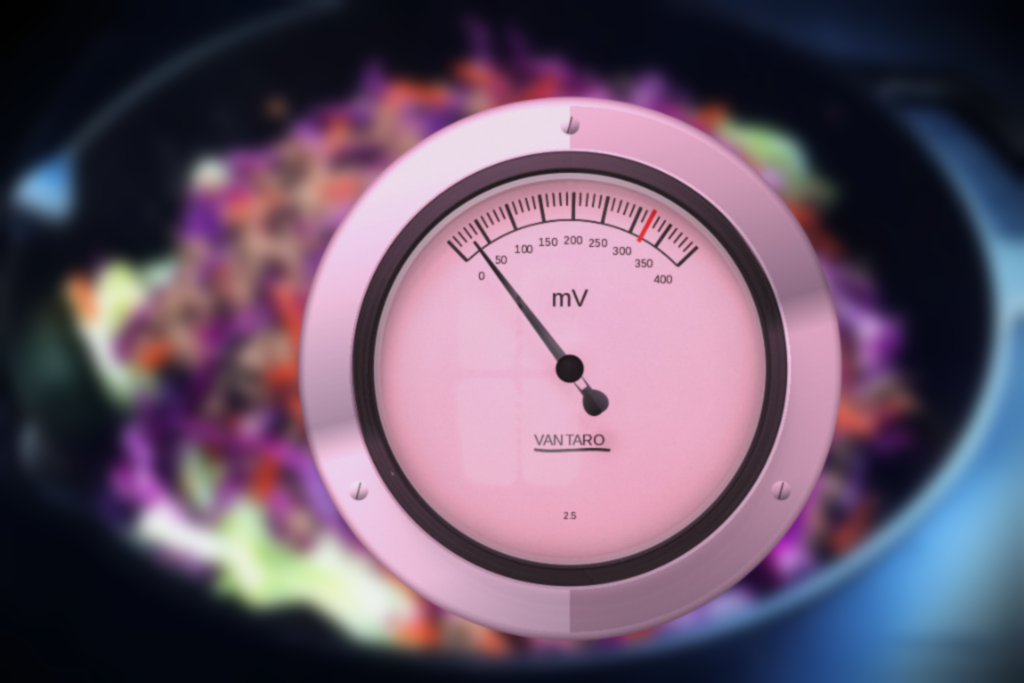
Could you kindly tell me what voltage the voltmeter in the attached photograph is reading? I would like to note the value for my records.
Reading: 30 mV
